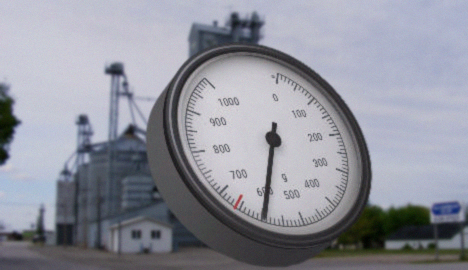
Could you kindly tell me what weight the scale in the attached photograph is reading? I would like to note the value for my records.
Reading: 600 g
